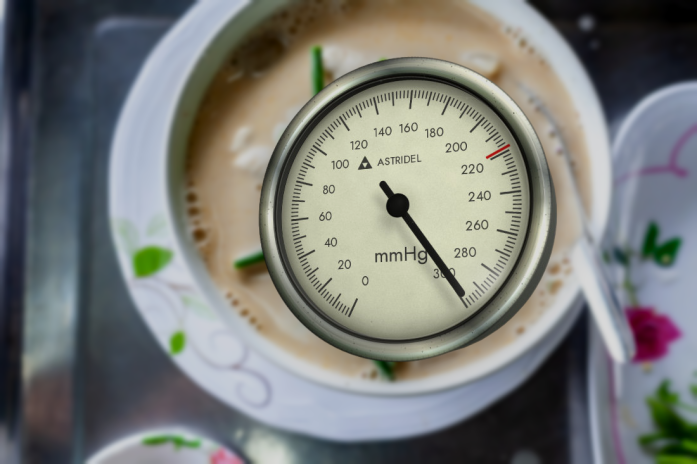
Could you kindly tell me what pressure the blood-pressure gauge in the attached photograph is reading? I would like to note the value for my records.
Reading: 298 mmHg
